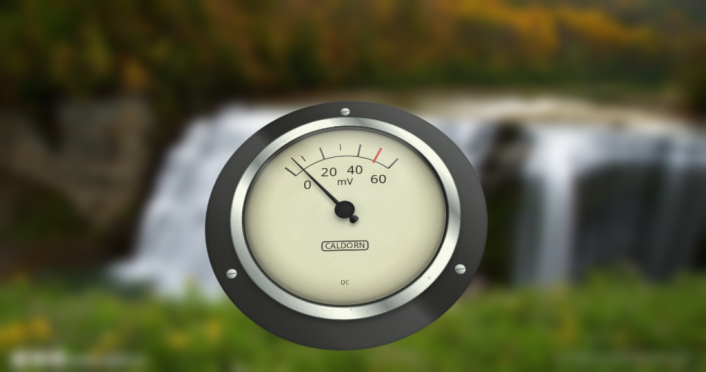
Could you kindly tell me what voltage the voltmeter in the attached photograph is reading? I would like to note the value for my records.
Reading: 5 mV
